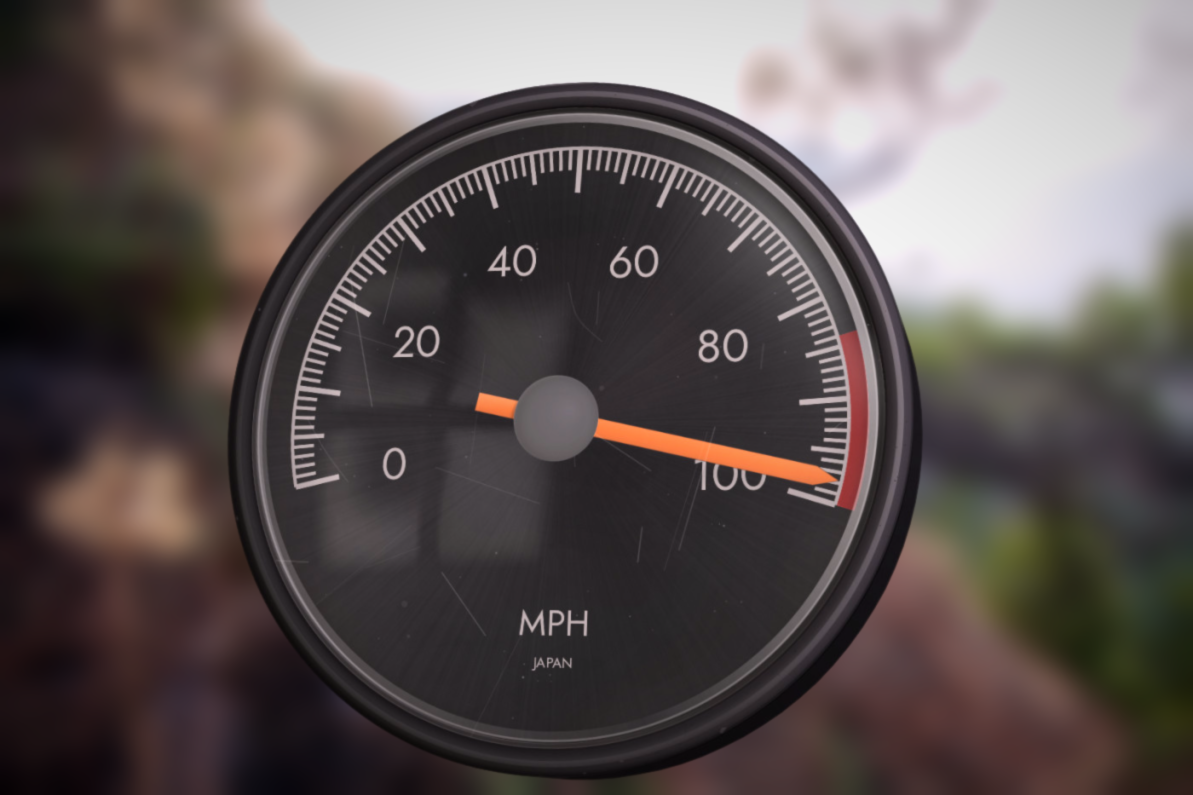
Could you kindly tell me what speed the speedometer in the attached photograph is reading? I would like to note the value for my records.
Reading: 98 mph
